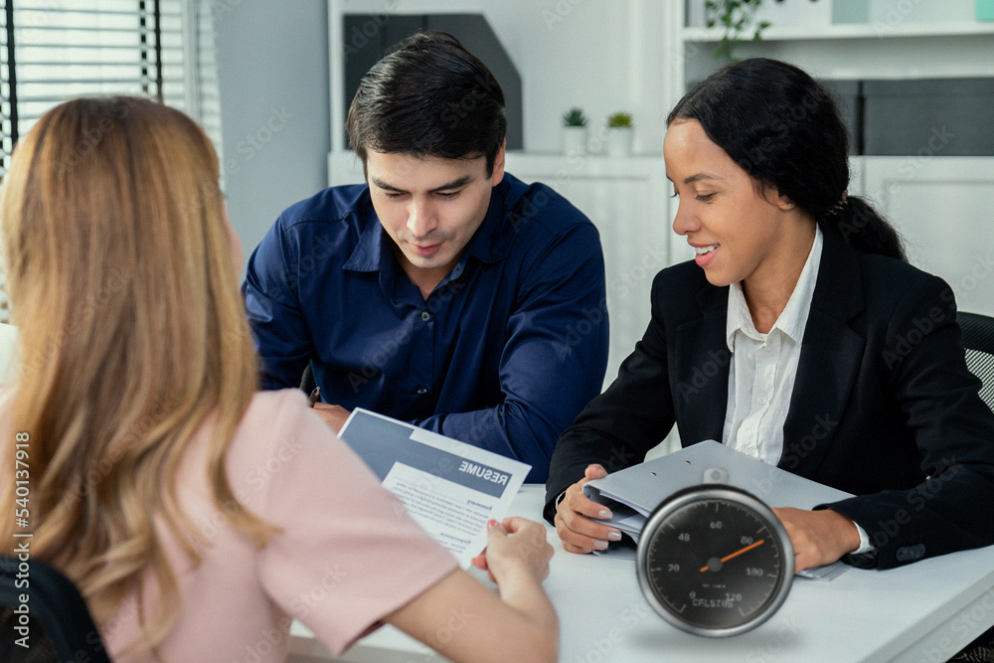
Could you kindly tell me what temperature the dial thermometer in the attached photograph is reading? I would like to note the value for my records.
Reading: 84 °C
